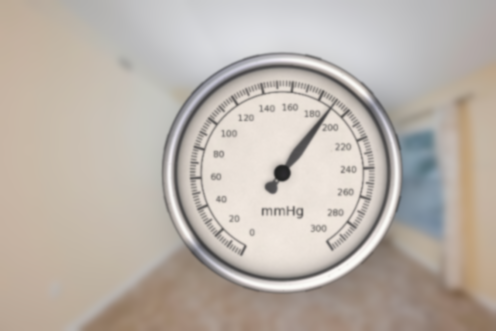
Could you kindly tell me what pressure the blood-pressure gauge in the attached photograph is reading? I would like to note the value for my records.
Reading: 190 mmHg
